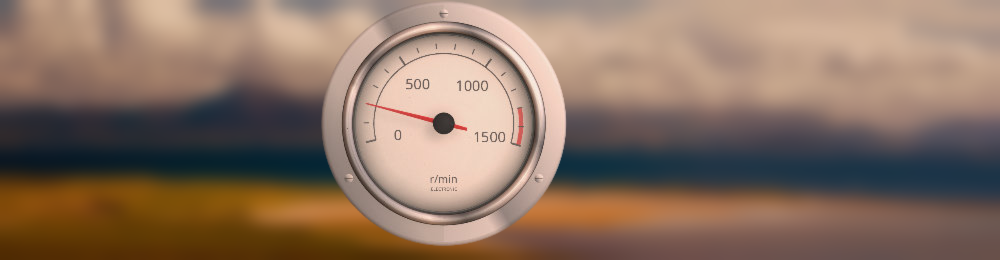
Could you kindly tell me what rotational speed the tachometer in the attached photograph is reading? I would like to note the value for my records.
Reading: 200 rpm
